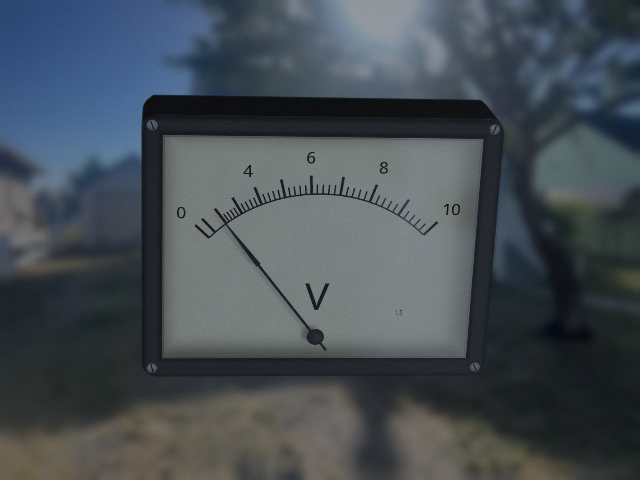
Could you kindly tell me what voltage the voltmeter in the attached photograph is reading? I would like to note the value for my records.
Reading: 2 V
